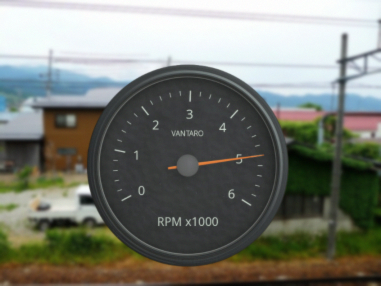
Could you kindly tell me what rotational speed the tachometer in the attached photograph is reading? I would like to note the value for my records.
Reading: 5000 rpm
